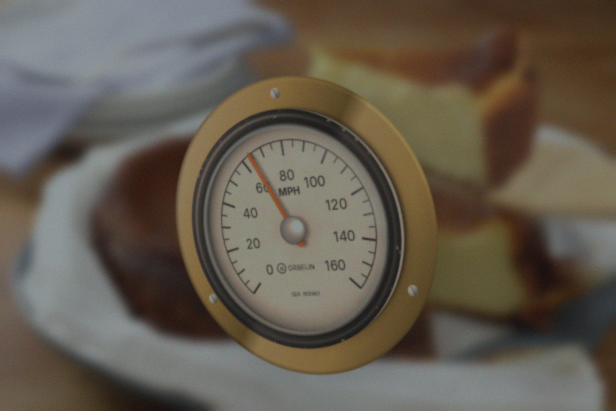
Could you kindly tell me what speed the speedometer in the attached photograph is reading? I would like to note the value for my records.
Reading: 65 mph
